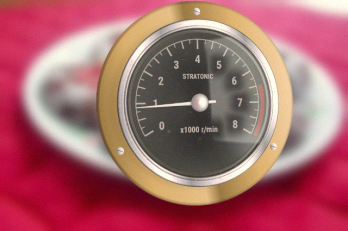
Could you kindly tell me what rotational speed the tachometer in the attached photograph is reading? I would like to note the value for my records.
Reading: 875 rpm
